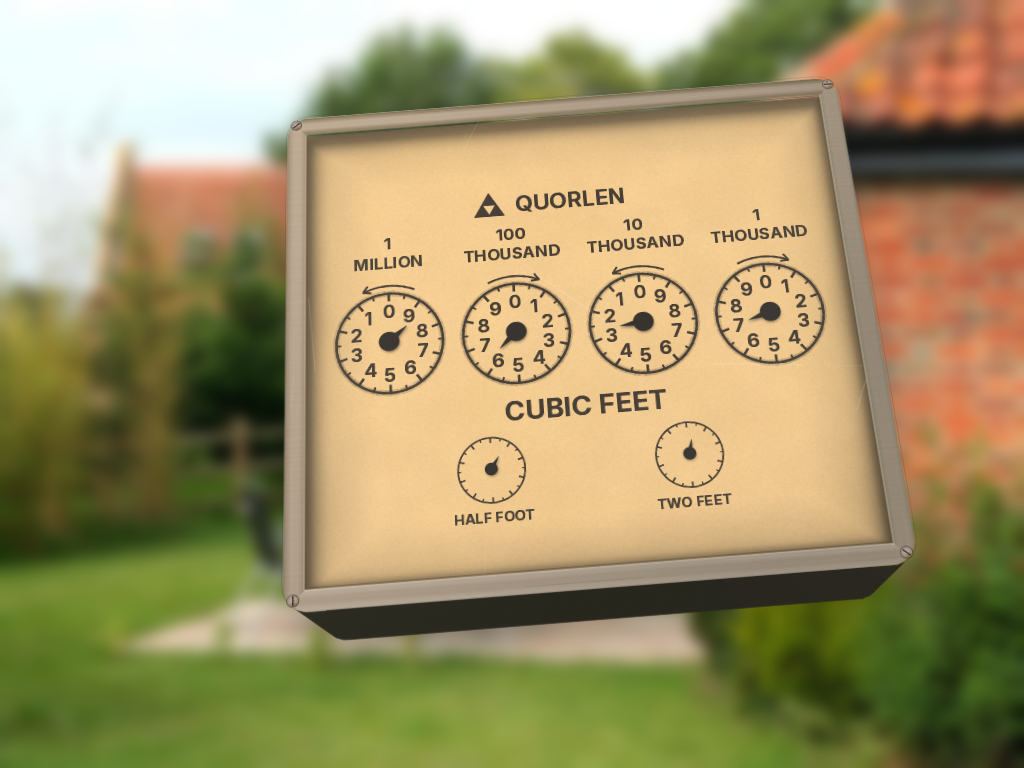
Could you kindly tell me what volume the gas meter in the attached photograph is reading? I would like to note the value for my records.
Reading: 862700 ft³
